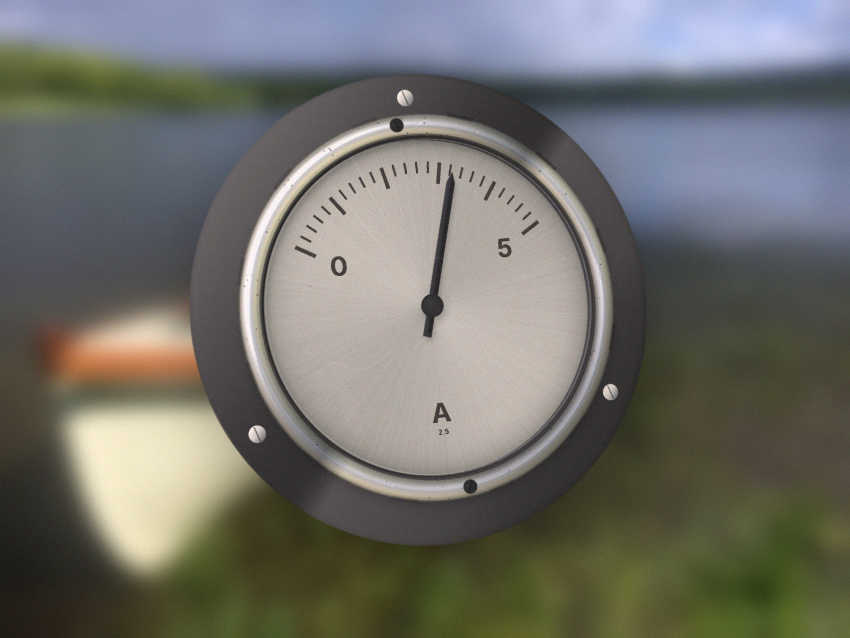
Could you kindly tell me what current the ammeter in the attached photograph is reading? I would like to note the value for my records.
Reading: 3.2 A
